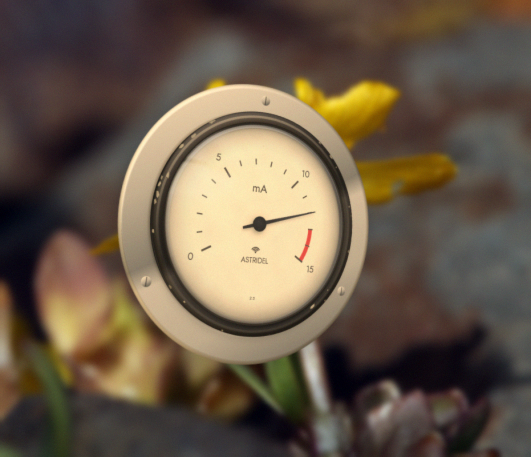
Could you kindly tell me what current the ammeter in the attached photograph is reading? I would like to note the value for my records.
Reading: 12 mA
